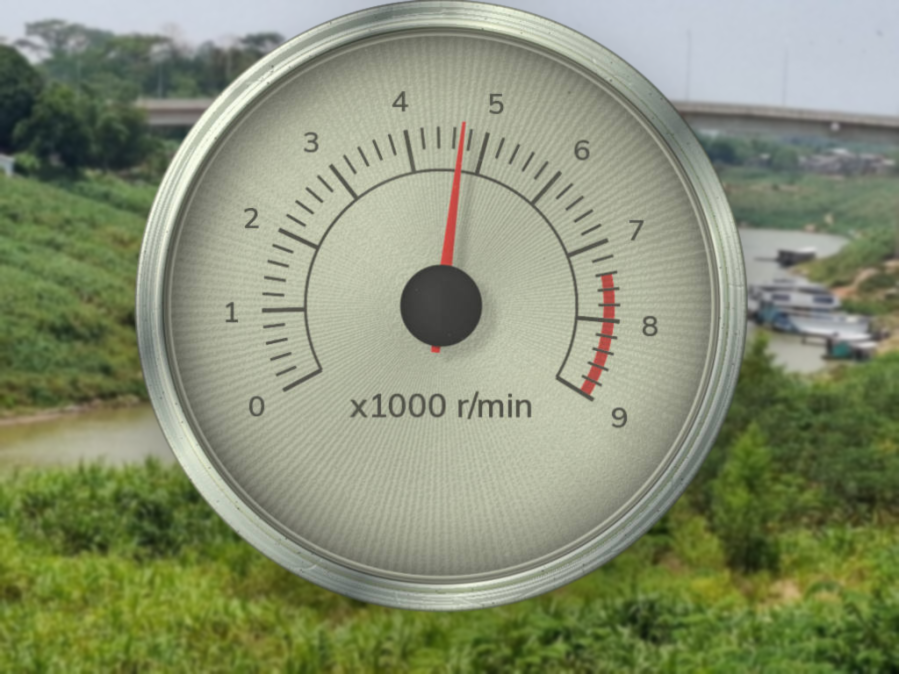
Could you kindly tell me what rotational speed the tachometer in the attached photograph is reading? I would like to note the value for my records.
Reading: 4700 rpm
